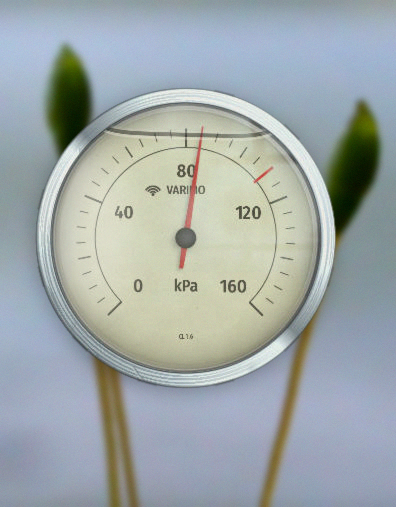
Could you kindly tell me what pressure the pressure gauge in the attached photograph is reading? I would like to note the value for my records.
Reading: 85 kPa
